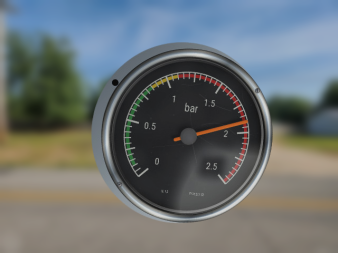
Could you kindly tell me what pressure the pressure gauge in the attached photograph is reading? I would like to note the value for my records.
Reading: 1.9 bar
